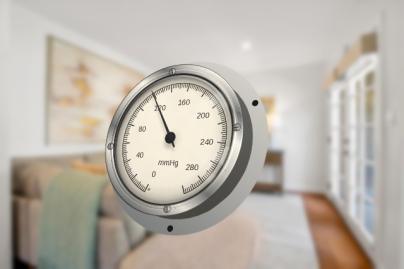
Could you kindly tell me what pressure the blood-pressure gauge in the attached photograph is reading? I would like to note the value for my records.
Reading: 120 mmHg
